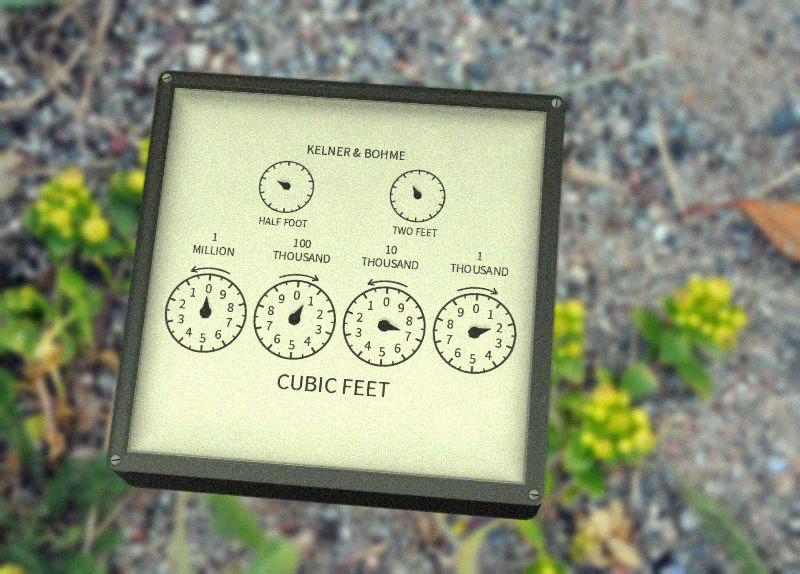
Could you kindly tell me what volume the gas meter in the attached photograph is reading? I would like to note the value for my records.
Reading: 7200 ft³
